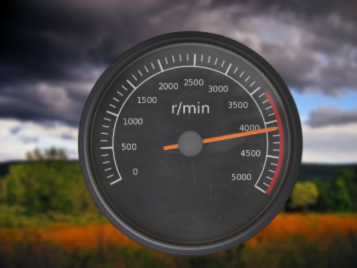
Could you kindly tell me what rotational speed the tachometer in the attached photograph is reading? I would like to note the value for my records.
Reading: 4100 rpm
